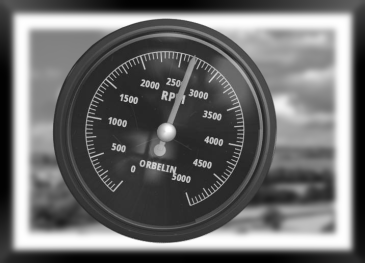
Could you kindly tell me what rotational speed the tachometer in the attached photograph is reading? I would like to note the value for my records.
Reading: 2650 rpm
